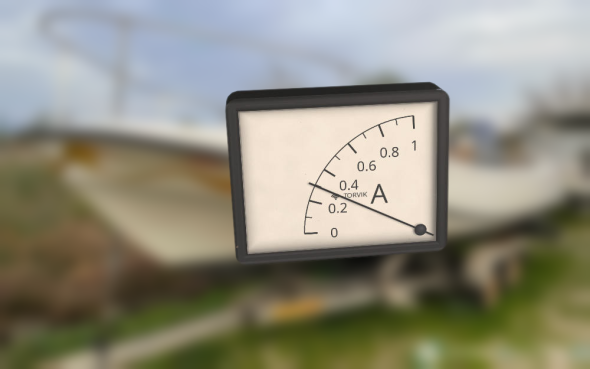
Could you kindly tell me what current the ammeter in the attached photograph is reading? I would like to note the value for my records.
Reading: 0.3 A
